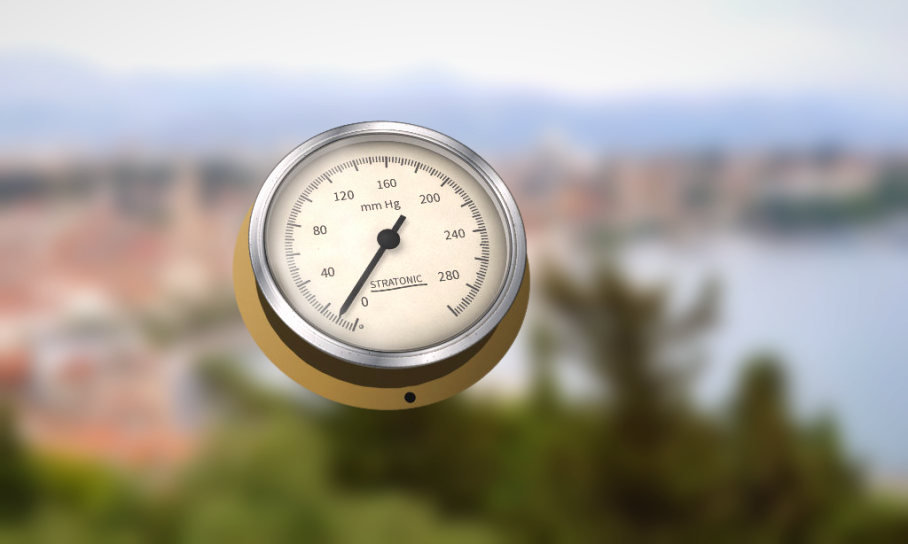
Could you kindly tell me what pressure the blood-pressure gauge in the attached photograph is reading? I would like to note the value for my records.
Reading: 10 mmHg
